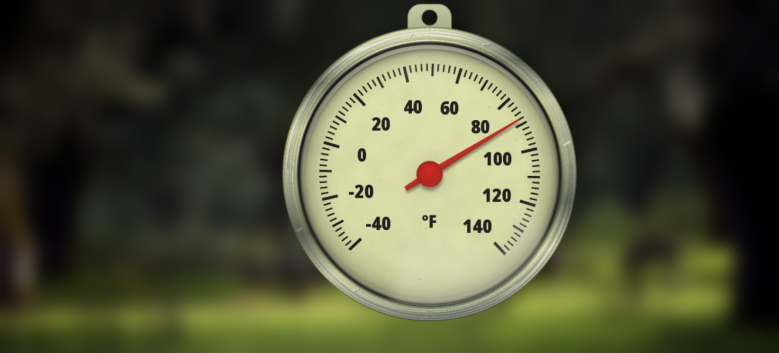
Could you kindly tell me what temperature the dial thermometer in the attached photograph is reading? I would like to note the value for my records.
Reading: 88 °F
